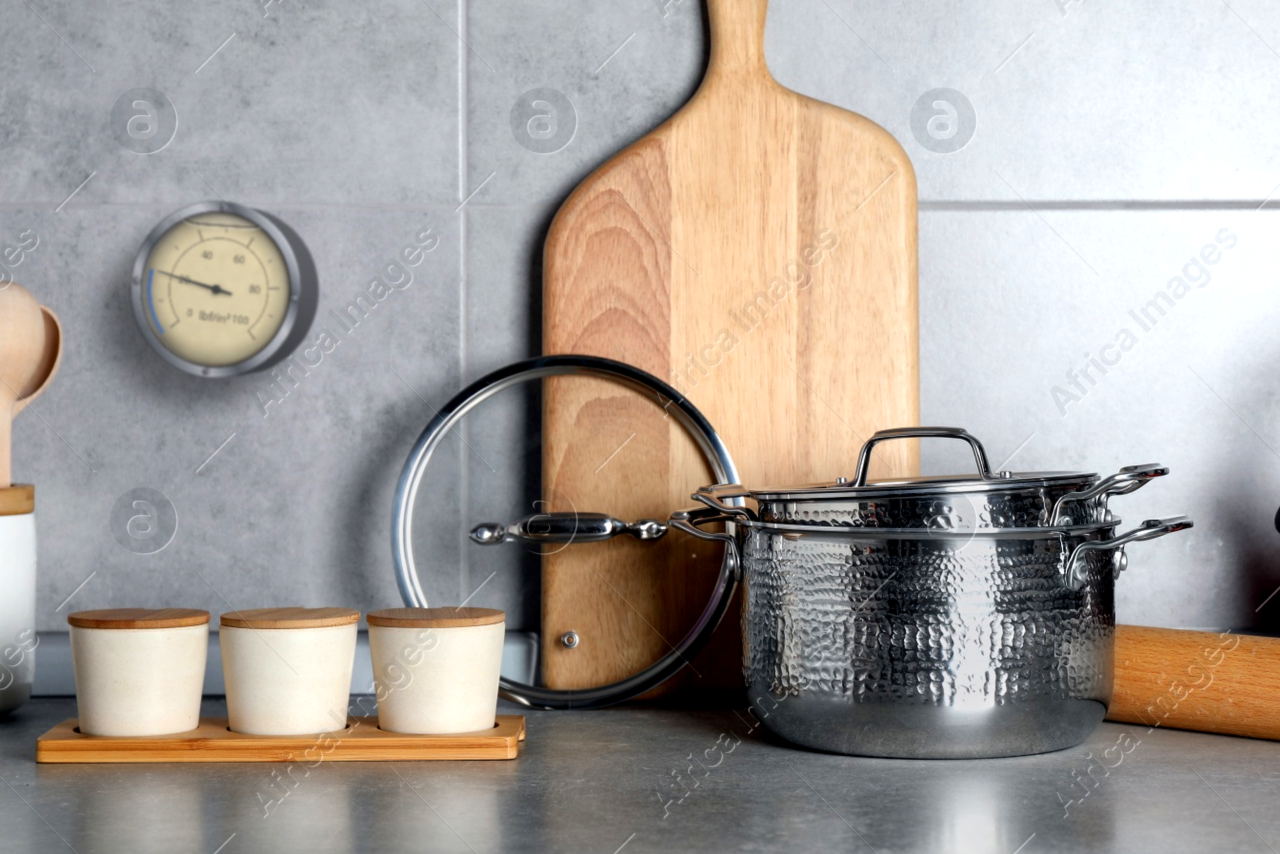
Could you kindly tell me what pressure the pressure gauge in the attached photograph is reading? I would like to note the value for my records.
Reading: 20 psi
